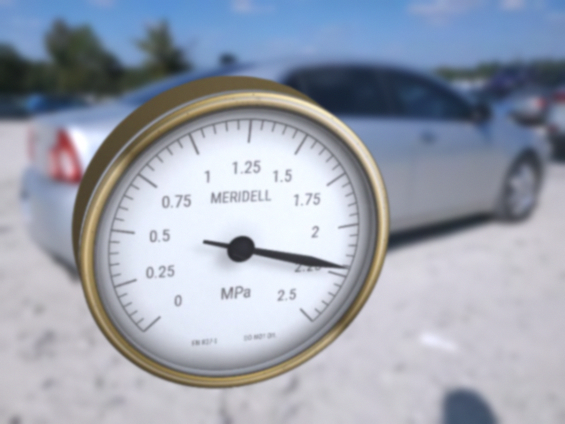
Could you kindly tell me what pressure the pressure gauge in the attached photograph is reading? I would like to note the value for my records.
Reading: 2.2 MPa
